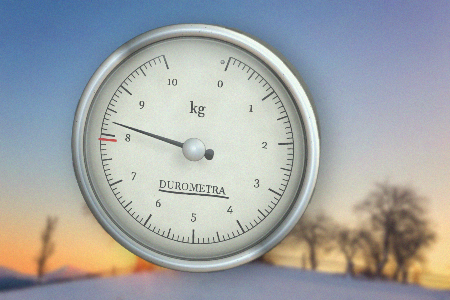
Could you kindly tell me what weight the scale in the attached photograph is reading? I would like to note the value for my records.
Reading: 8.3 kg
